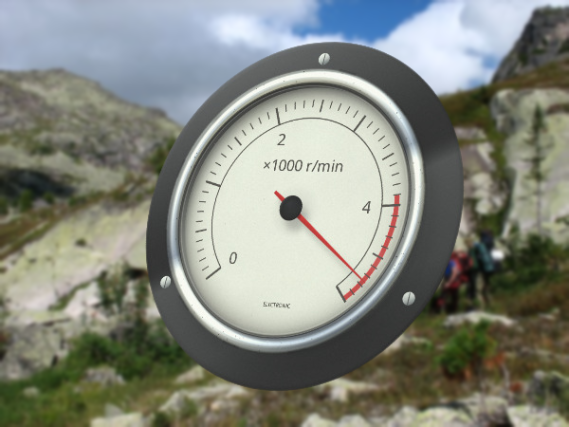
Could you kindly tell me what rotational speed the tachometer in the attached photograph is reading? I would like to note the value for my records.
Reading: 4750 rpm
